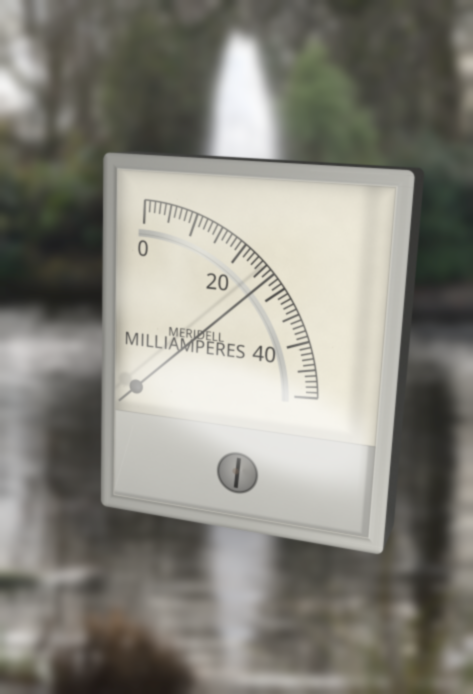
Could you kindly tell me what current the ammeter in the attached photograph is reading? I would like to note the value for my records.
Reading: 27 mA
